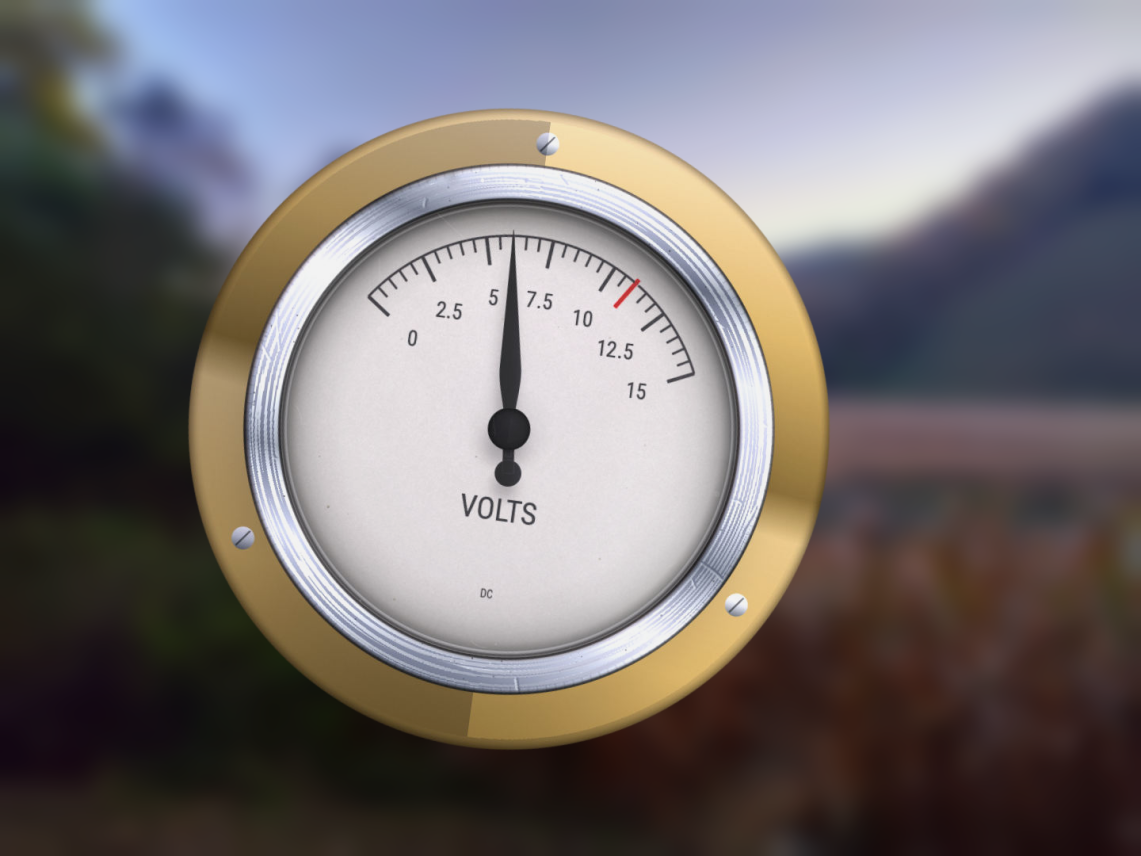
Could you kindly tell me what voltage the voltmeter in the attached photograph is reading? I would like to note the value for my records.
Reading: 6 V
